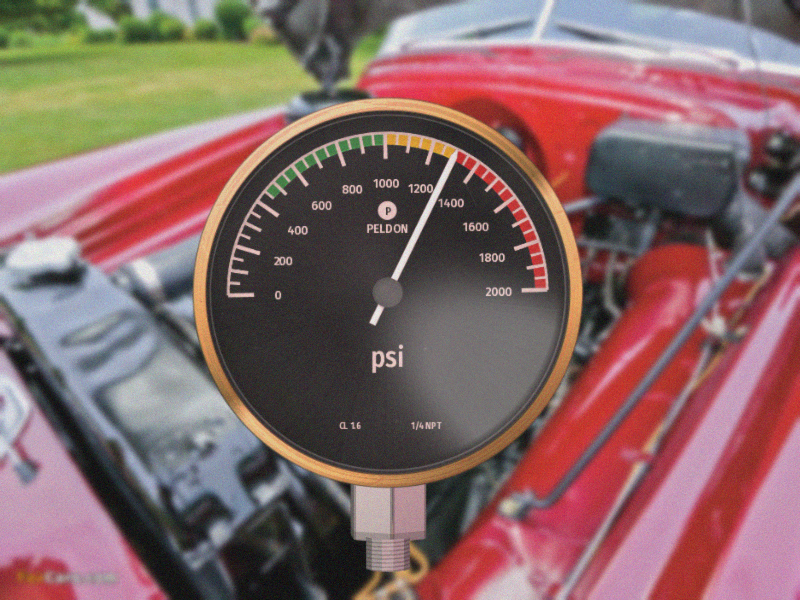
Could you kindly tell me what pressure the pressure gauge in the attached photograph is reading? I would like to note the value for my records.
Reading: 1300 psi
